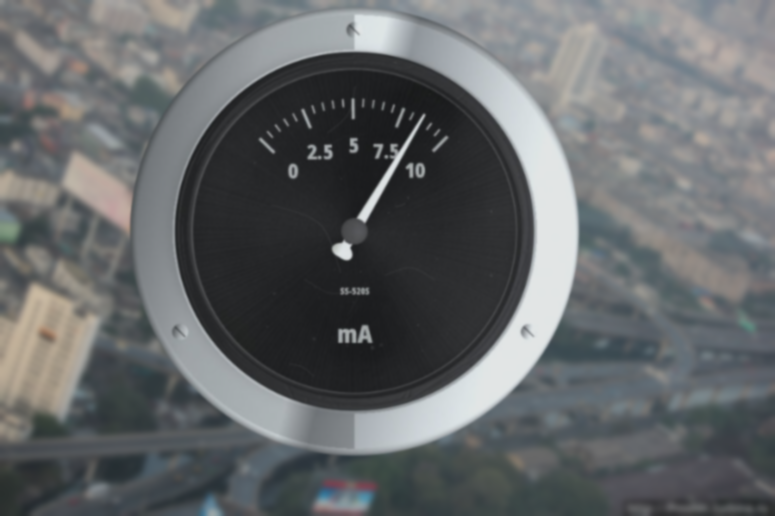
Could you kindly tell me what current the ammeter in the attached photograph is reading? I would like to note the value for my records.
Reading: 8.5 mA
